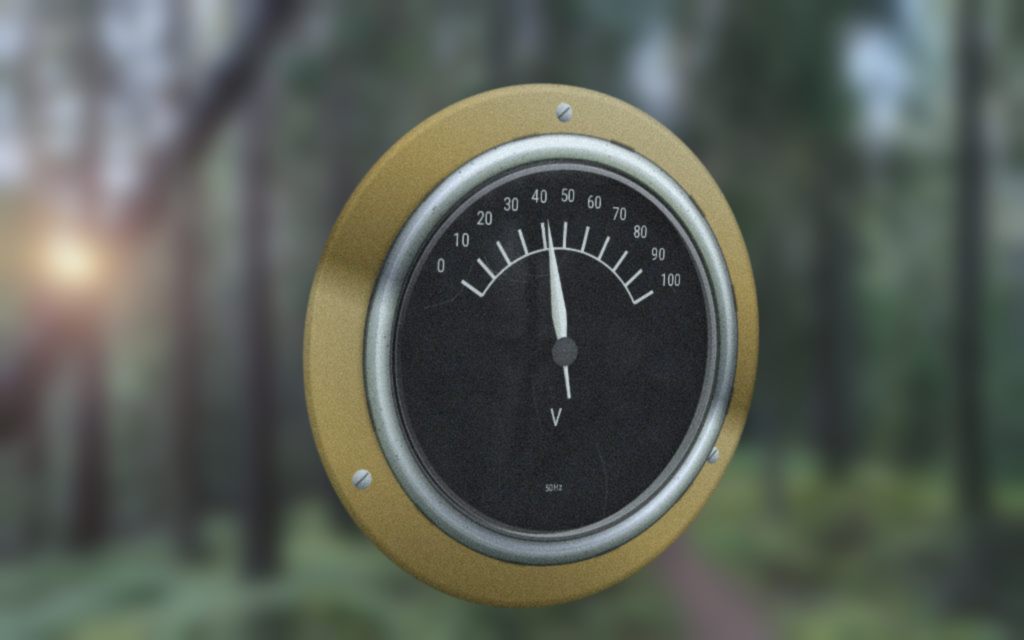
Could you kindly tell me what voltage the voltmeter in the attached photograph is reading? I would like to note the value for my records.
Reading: 40 V
